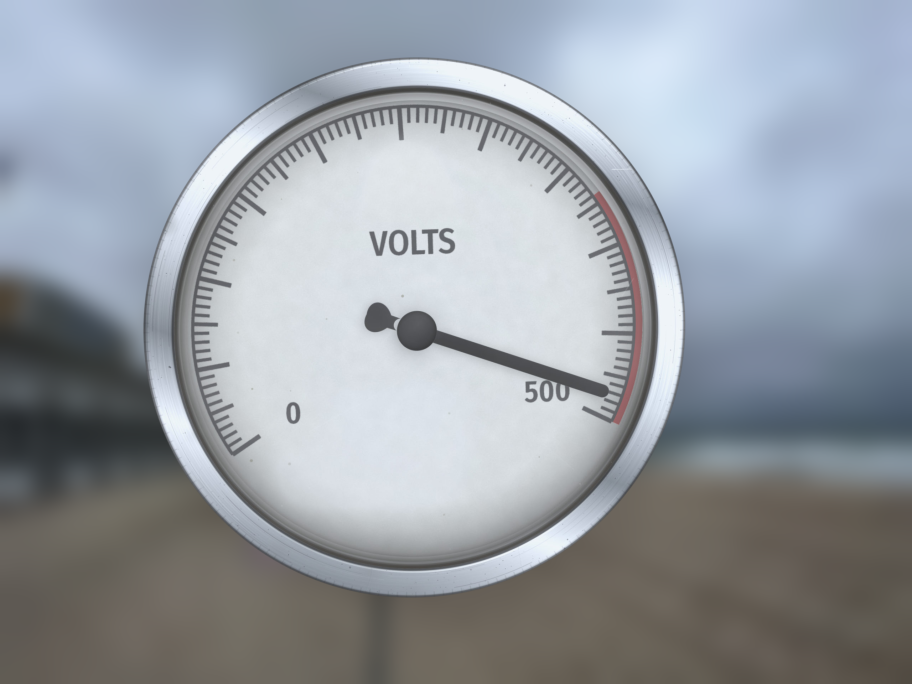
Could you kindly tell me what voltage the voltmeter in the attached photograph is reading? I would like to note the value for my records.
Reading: 485 V
